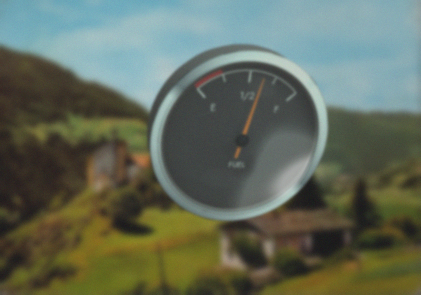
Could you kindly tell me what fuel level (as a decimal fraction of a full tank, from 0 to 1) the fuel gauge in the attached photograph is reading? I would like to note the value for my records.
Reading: 0.625
